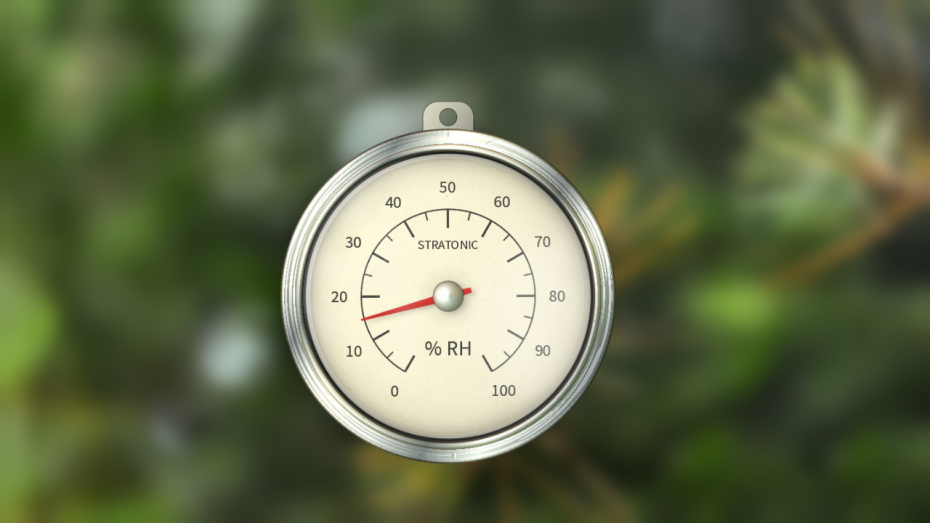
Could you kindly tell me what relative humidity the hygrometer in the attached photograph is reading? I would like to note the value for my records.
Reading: 15 %
